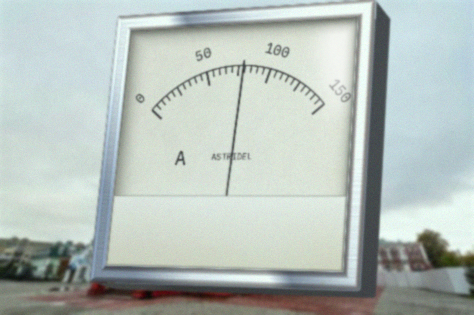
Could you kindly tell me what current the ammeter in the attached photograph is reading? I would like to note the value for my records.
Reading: 80 A
